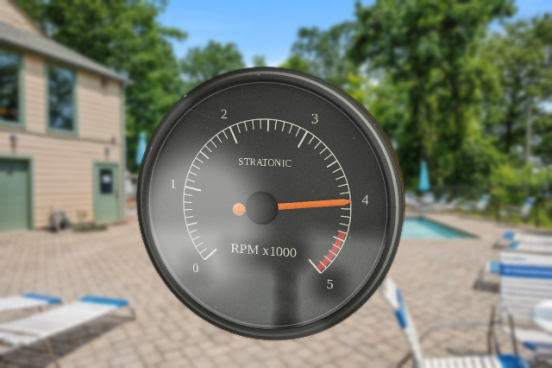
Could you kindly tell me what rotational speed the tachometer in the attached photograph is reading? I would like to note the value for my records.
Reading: 4000 rpm
